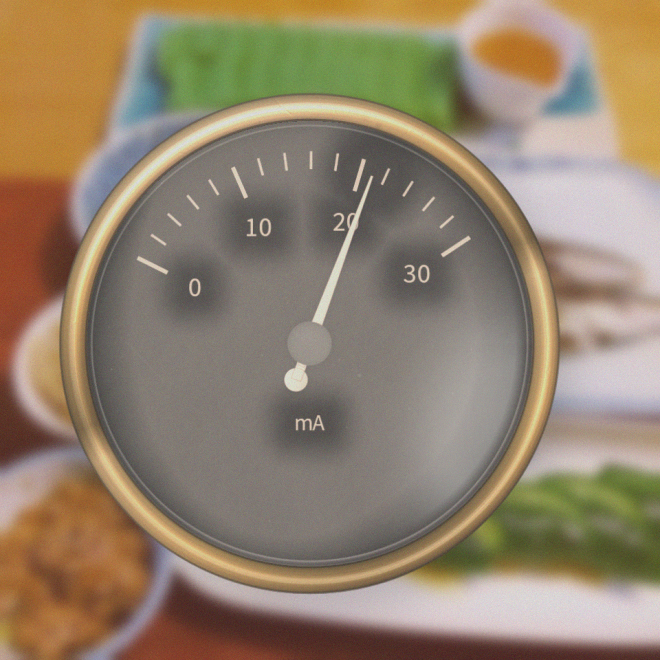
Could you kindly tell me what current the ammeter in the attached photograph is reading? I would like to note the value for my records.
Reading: 21 mA
